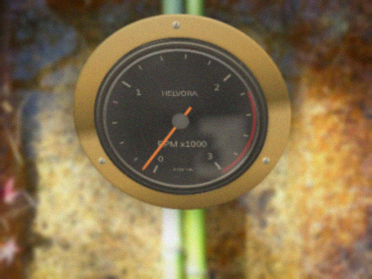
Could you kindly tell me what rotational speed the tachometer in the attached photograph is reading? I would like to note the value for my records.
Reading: 100 rpm
